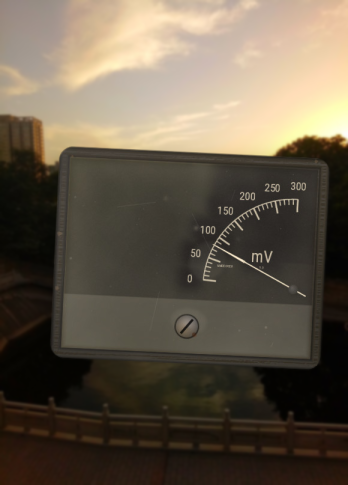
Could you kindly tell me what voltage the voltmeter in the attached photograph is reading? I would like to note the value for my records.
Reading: 80 mV
